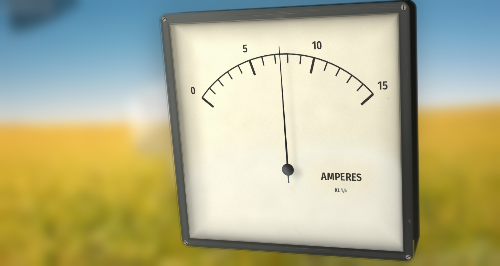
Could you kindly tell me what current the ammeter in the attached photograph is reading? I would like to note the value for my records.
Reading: 7.5 A
